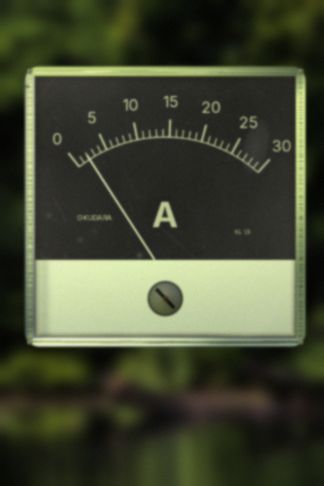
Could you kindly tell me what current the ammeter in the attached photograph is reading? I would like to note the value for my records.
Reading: 2 A
